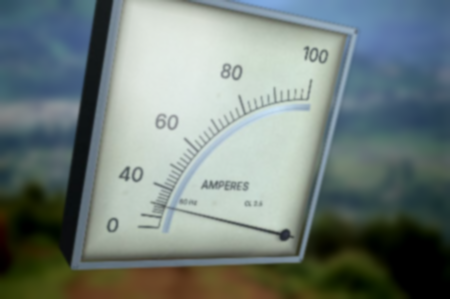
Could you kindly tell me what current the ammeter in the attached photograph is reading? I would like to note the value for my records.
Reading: 30 A
